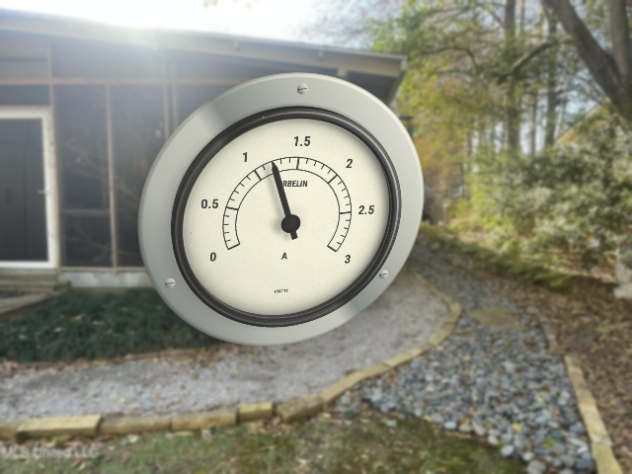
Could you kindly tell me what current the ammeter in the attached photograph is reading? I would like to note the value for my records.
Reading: 1.2 A
